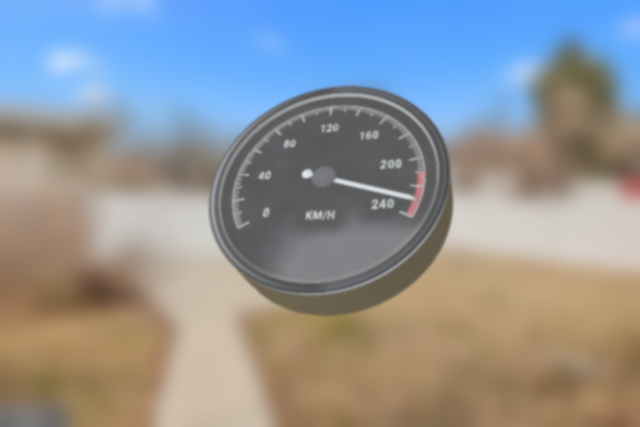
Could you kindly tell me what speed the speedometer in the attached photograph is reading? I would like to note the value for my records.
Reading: 230 km/h
